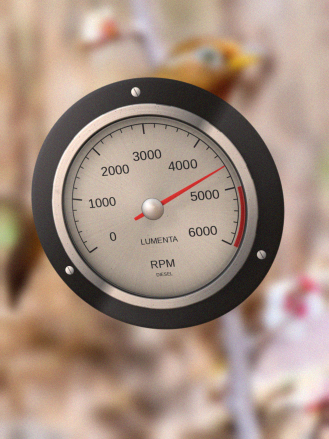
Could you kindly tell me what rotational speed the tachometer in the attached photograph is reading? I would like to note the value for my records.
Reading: 4600 rpm
